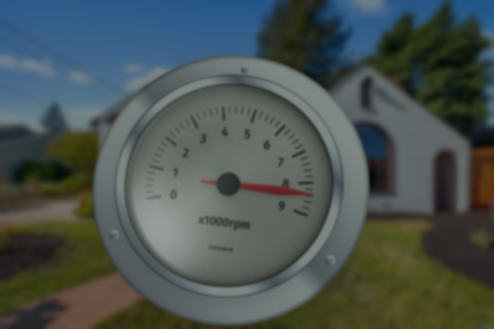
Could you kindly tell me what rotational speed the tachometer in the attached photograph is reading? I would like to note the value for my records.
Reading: 8400 rpm
